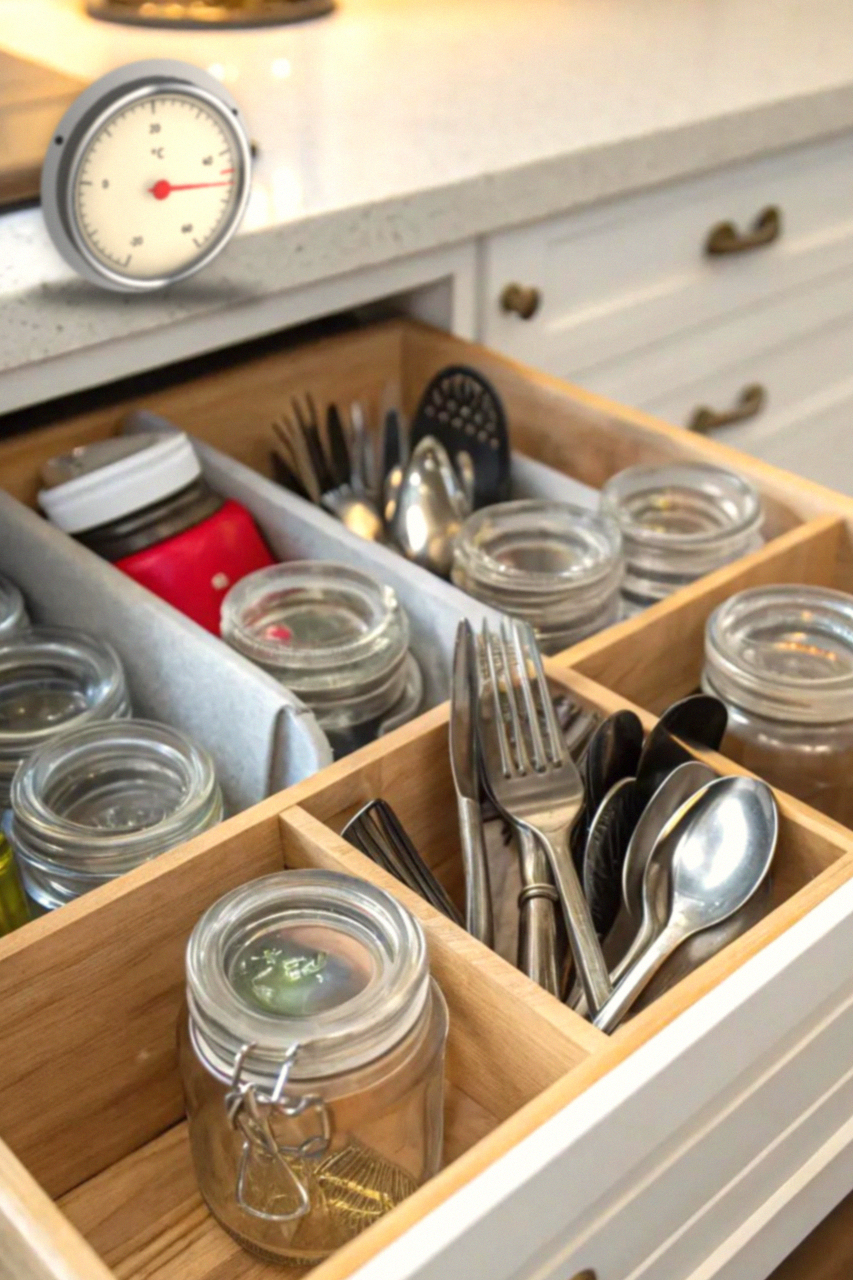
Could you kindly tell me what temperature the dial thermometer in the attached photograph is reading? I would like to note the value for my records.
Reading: 46 °C
